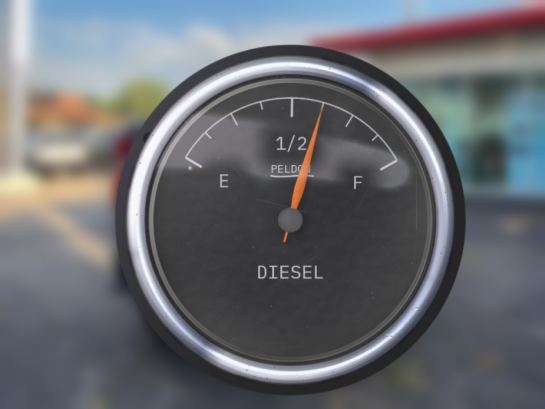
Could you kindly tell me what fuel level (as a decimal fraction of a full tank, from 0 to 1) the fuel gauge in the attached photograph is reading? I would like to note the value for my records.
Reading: 0.625
